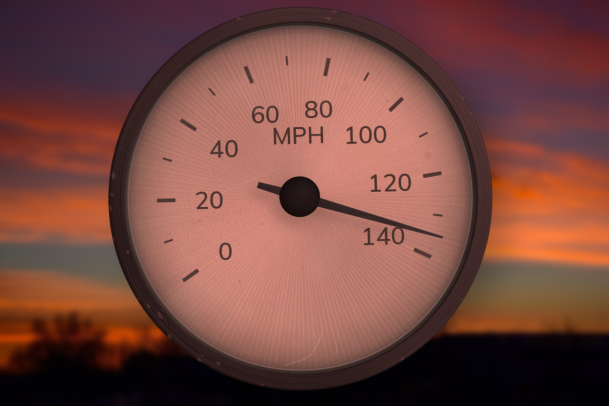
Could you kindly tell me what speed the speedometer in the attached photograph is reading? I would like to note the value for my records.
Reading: 135 mph
